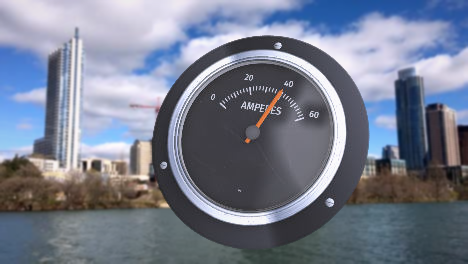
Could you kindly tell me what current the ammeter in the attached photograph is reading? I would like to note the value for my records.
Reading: 40 A
